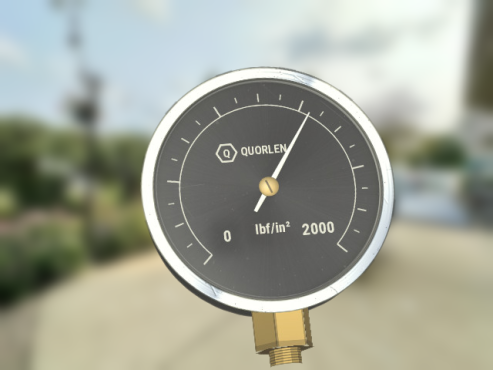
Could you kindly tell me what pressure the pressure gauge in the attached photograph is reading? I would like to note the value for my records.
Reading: 1250 psi
